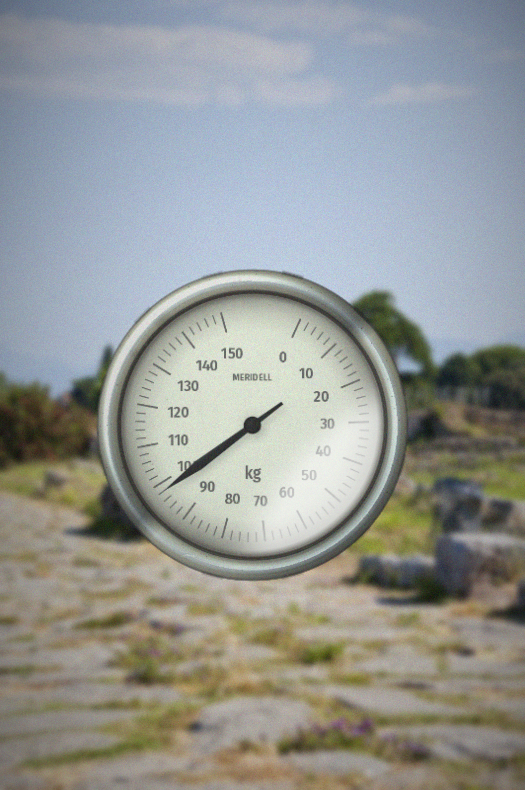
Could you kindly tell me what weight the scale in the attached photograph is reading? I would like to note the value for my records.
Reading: 98 kg
